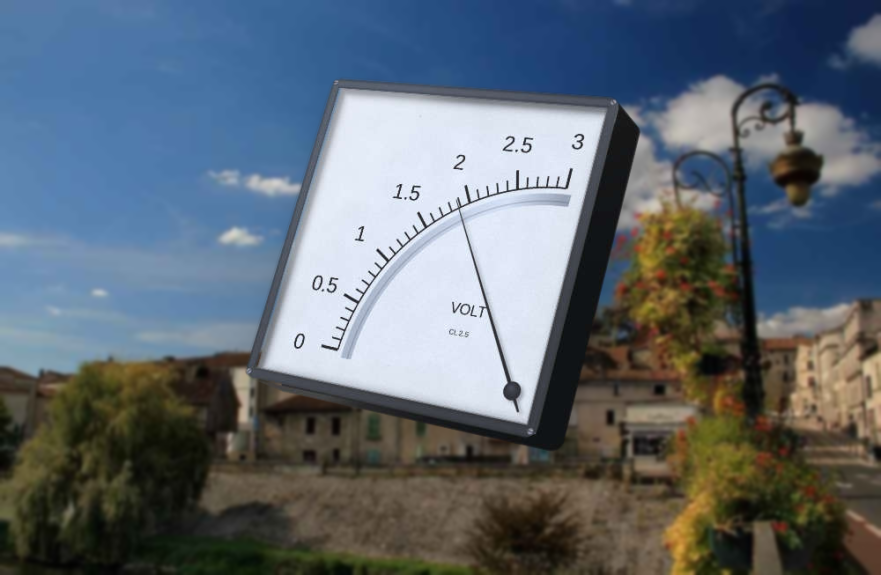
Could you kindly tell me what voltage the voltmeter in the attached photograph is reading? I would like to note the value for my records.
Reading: 1.9 V
